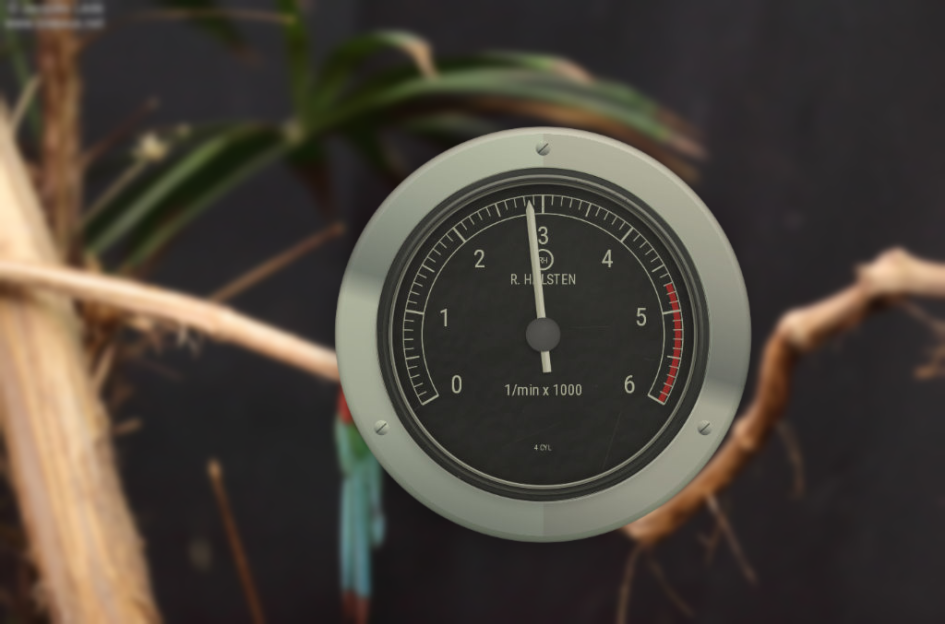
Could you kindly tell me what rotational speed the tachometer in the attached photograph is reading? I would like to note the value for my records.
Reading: 2850 rpm
